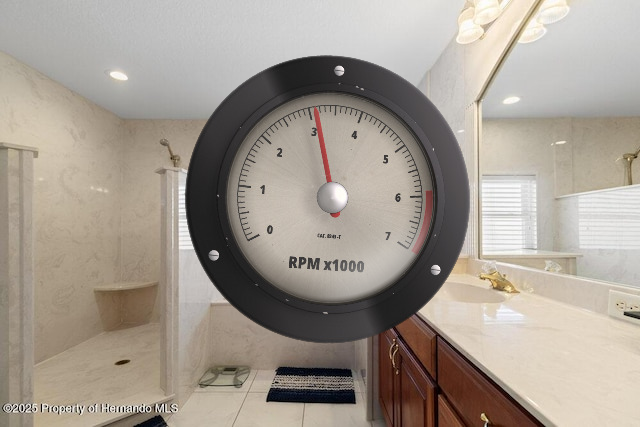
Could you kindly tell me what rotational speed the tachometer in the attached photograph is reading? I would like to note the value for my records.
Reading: 3100 rpm
